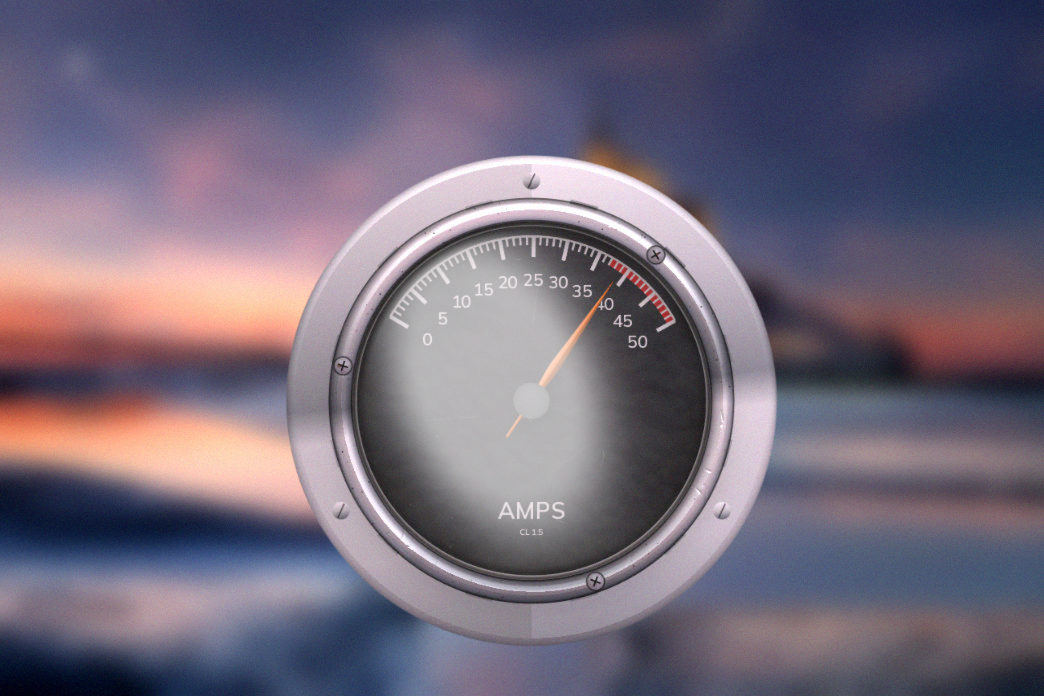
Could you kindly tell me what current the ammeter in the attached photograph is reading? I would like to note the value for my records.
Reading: 39 A
